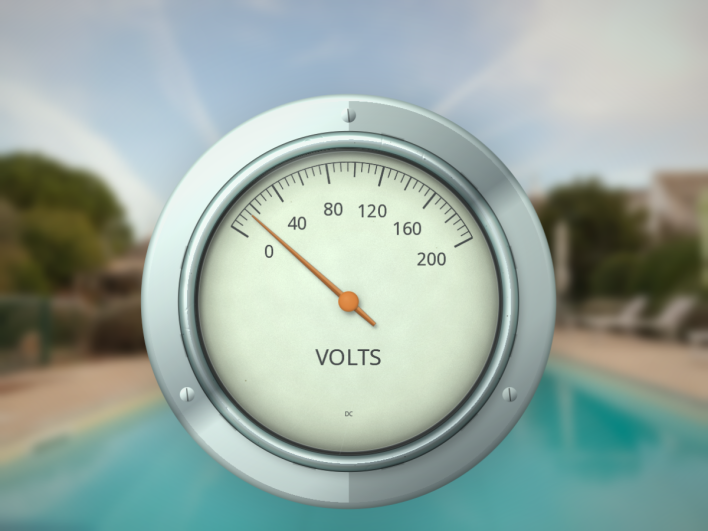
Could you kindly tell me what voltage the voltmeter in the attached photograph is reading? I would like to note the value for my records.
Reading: 15 V
